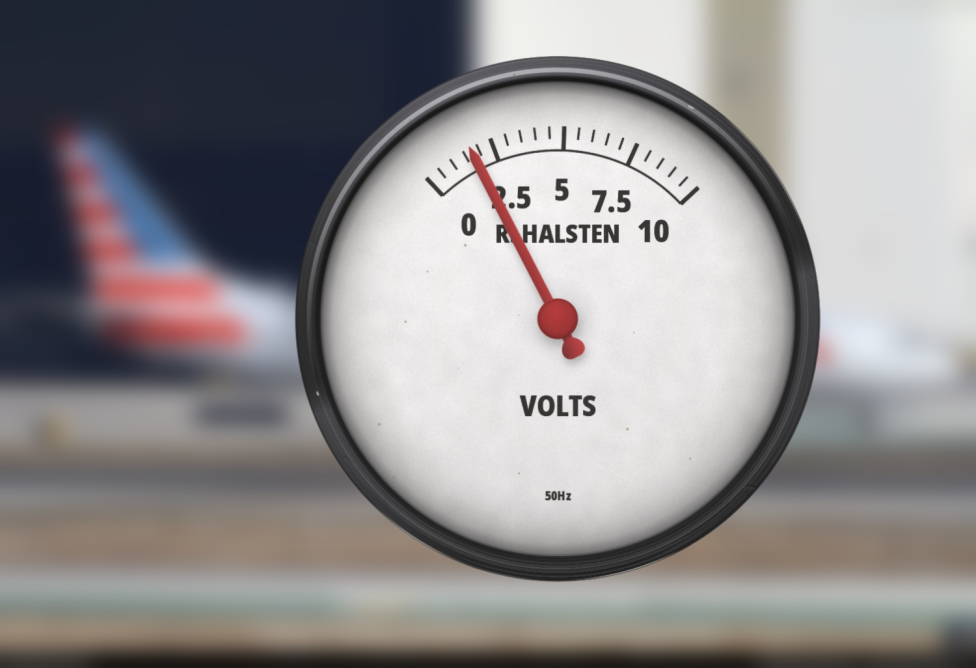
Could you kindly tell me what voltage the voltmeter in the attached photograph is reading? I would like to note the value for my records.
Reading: 1.75 V
